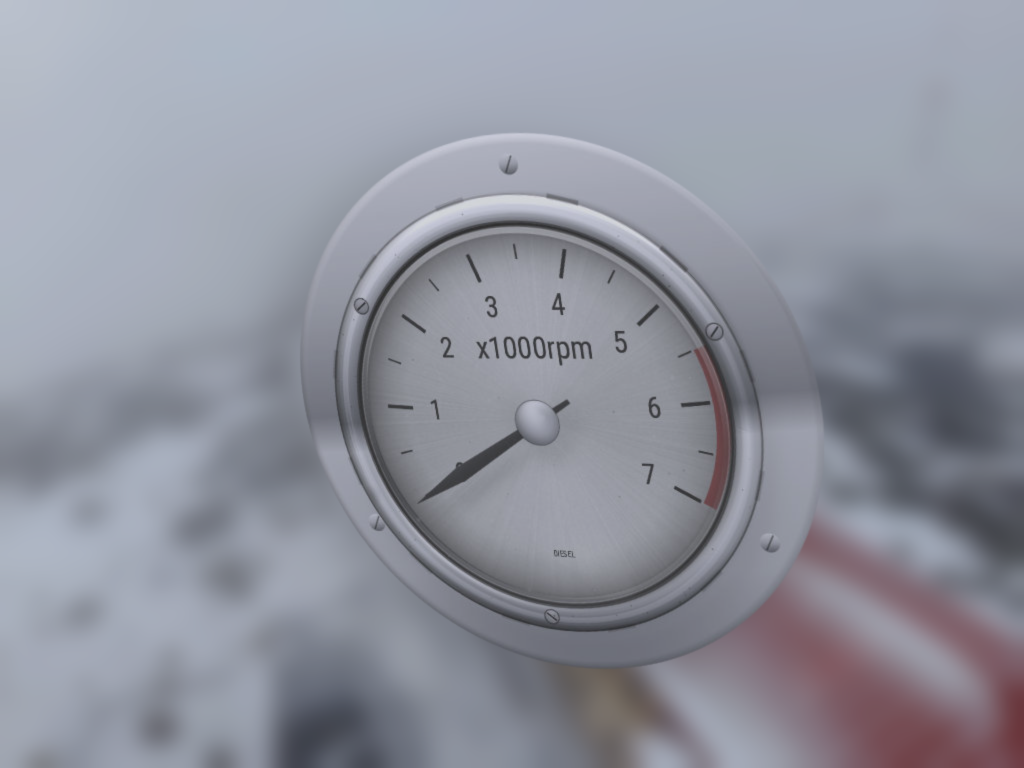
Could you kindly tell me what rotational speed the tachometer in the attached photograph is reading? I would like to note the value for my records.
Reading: 0 rpm
